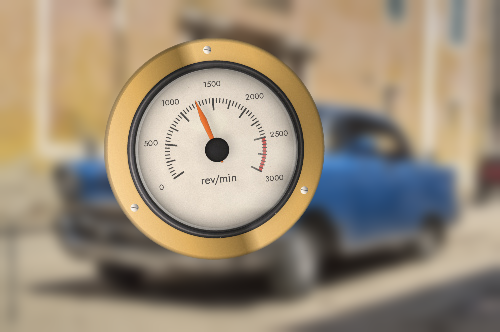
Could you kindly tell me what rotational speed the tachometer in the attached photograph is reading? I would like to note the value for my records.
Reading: 1250 rpm
